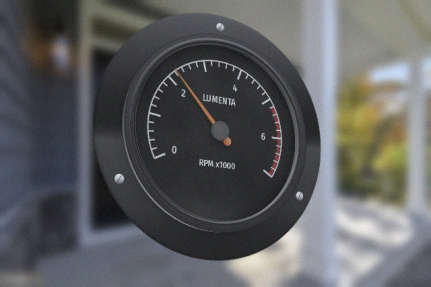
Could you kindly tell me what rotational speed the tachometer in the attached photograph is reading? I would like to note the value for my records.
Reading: 2200 rpm
